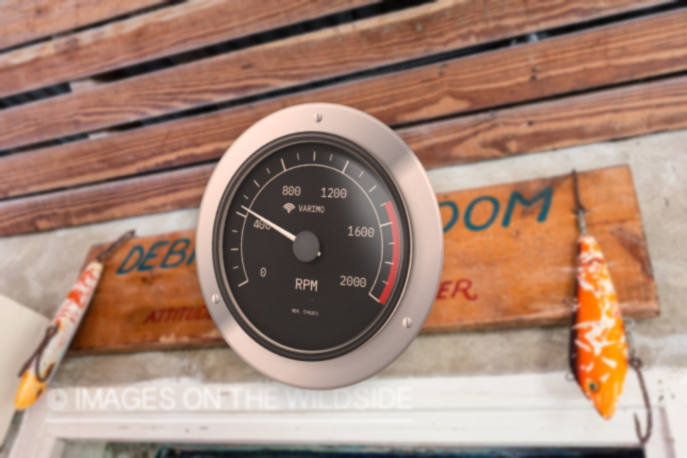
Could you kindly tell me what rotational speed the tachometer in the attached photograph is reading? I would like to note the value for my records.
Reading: 450 rpm
